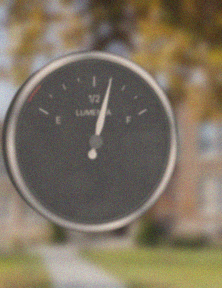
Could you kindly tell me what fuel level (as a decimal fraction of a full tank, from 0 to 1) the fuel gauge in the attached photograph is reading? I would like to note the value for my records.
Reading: 0.625
